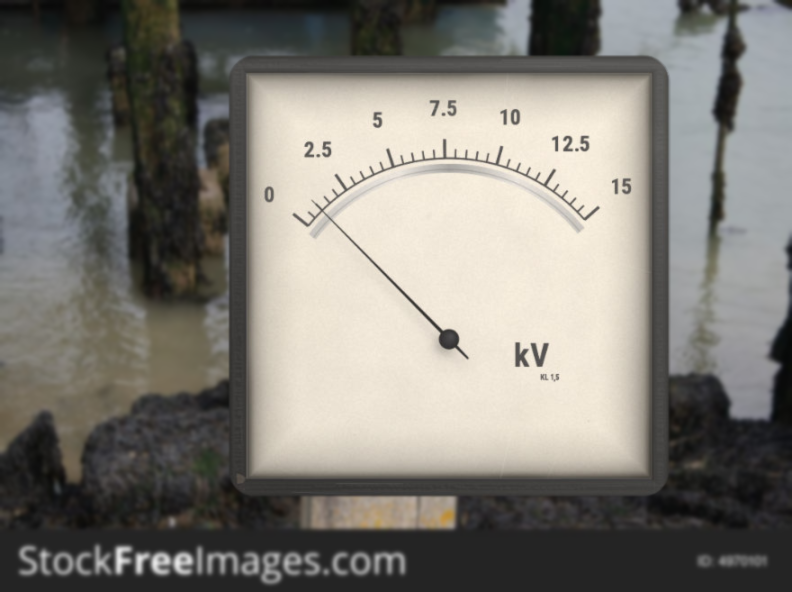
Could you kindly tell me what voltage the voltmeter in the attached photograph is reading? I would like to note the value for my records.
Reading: 1 kV
